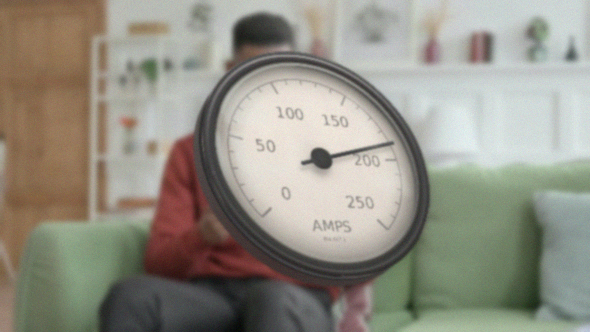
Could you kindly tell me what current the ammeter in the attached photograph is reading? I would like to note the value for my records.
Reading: 190 A
